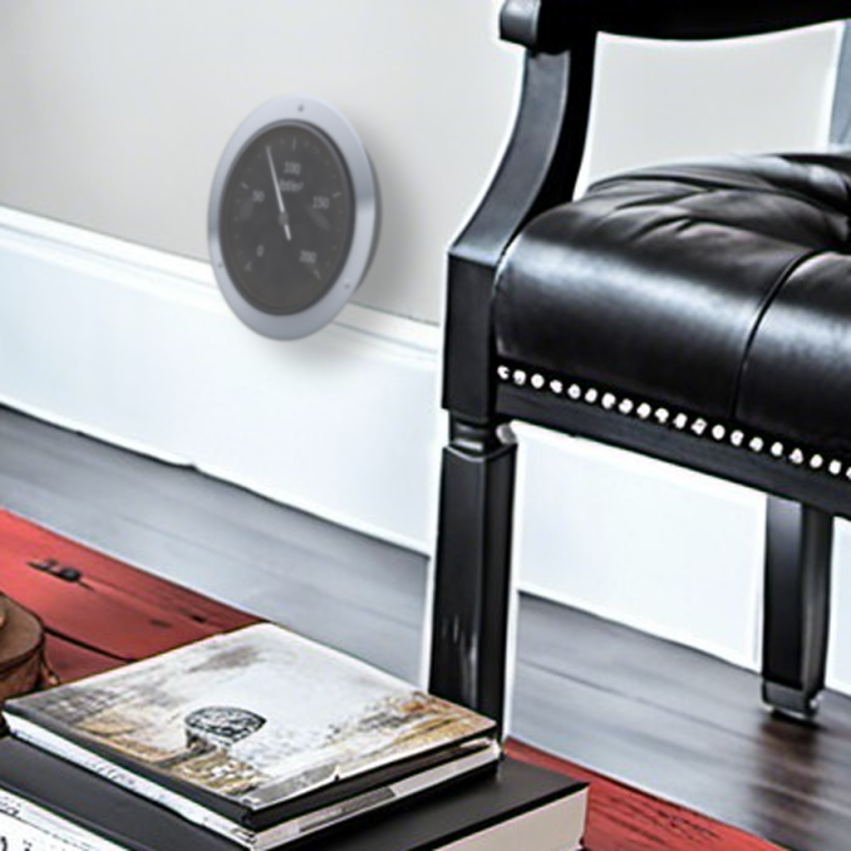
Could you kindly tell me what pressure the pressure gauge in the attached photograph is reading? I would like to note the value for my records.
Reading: 80 psi
